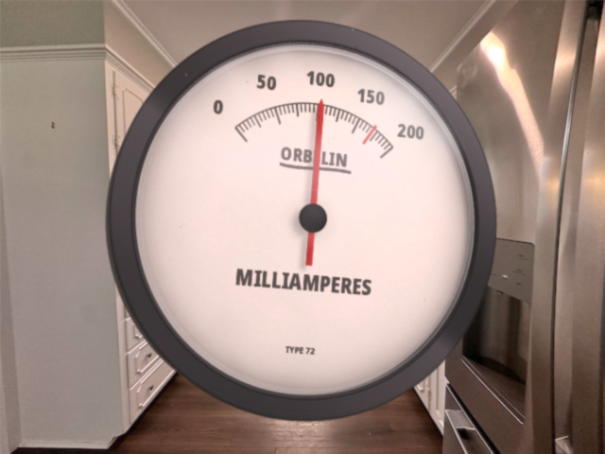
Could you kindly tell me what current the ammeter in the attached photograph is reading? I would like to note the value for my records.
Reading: 100 mA
